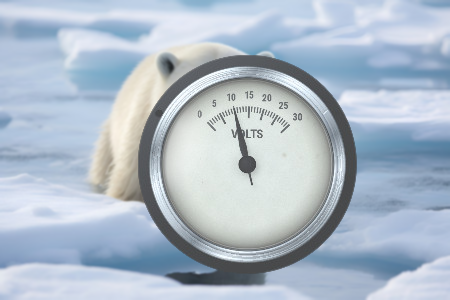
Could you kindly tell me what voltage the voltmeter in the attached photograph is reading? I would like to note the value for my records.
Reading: 10 V
